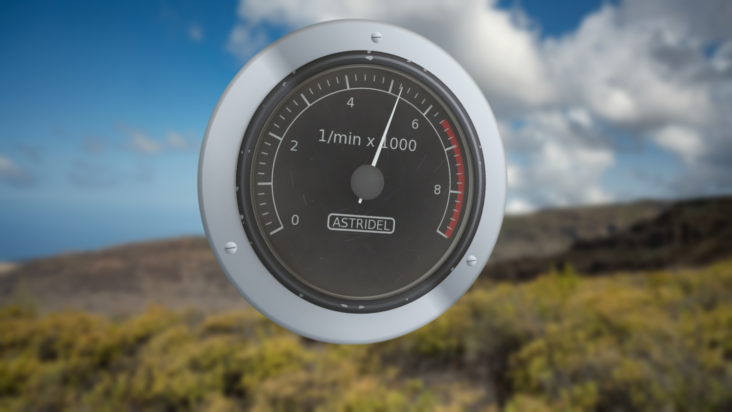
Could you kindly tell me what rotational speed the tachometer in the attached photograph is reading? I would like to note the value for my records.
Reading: 5200 rpm
